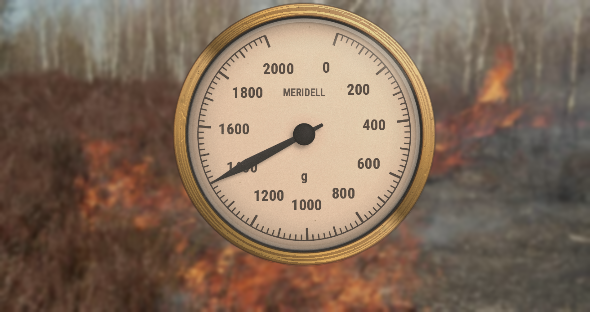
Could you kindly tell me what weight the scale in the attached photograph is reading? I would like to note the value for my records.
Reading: 1400 g
